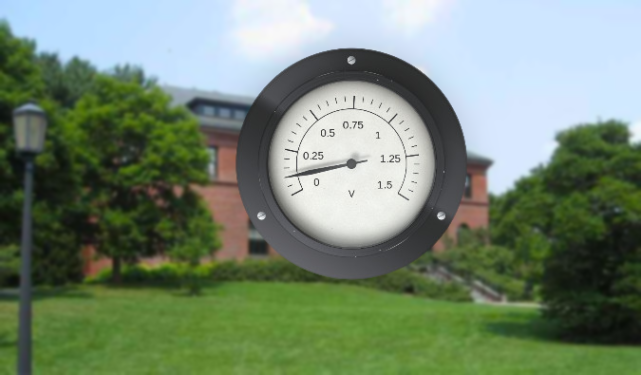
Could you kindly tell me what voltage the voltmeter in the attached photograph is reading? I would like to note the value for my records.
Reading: 0.1 V
